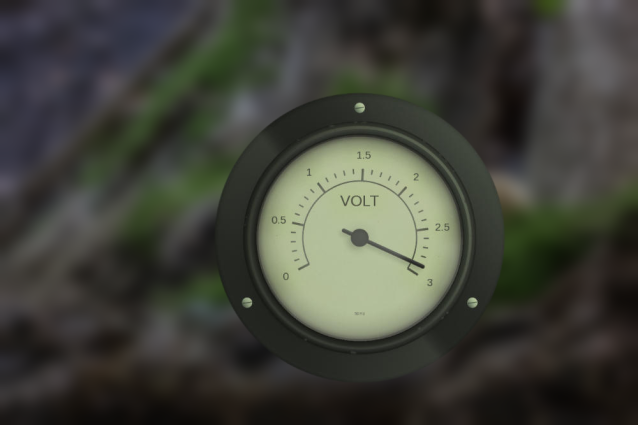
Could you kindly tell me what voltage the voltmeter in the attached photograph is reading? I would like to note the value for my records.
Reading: 2.9 V
